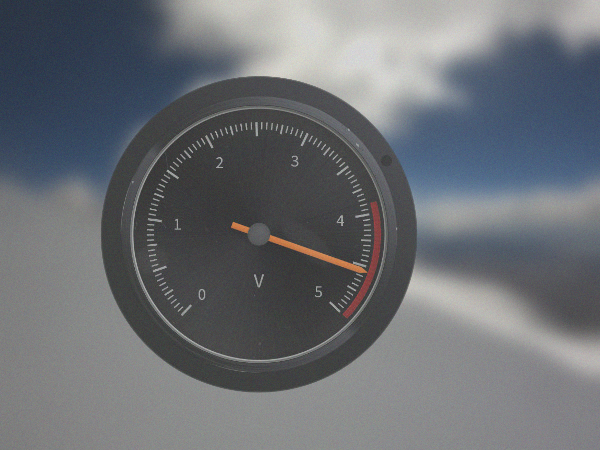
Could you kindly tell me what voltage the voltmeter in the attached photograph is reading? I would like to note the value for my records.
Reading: 4.55 V
